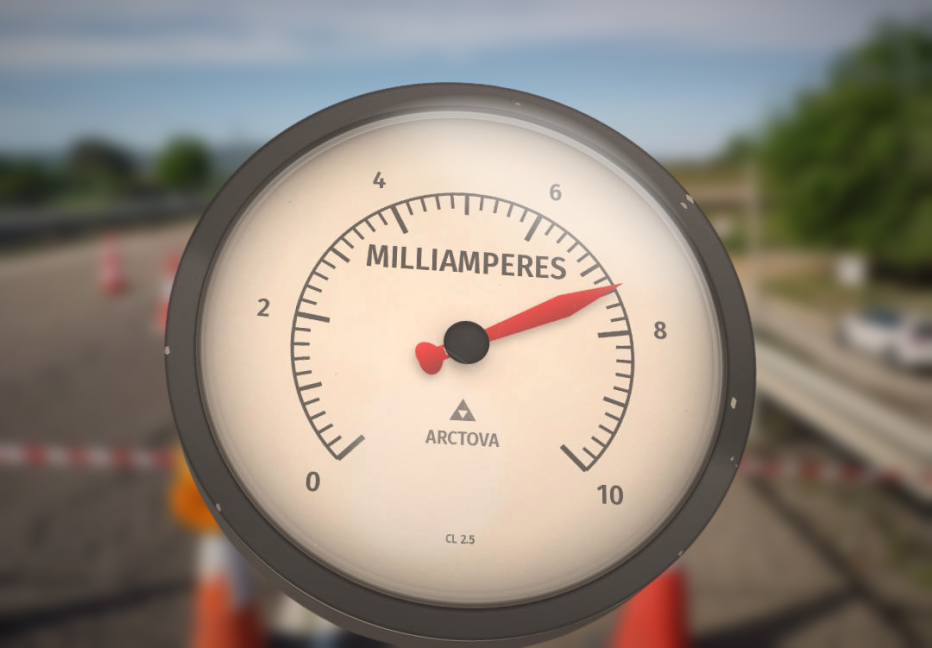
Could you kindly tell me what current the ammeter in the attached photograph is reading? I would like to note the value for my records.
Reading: 7.4 mA
